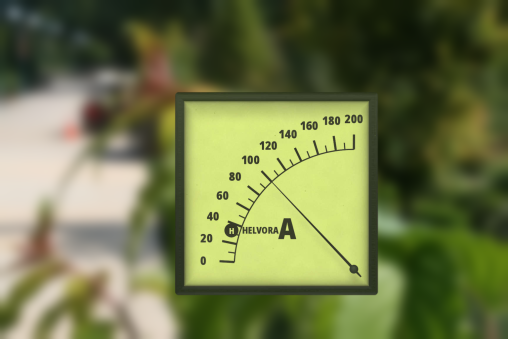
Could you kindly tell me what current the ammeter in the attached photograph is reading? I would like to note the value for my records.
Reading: 100 A
